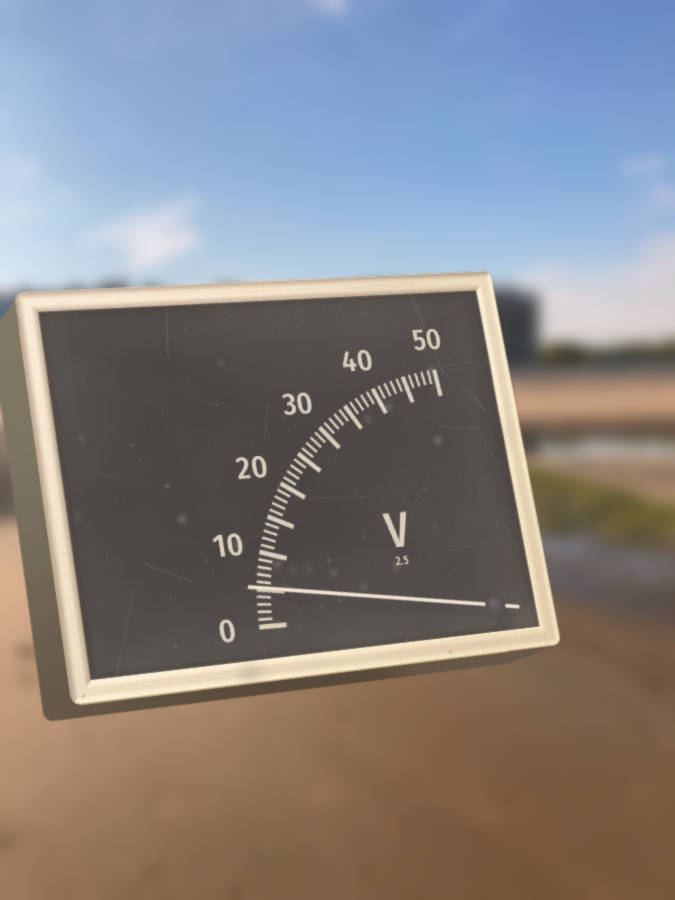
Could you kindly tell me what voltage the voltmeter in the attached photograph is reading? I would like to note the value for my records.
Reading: 5 V
